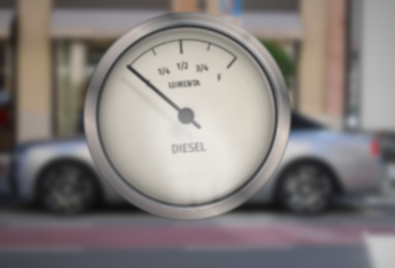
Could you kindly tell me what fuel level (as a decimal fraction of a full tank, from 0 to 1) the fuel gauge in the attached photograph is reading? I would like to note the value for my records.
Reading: 0
